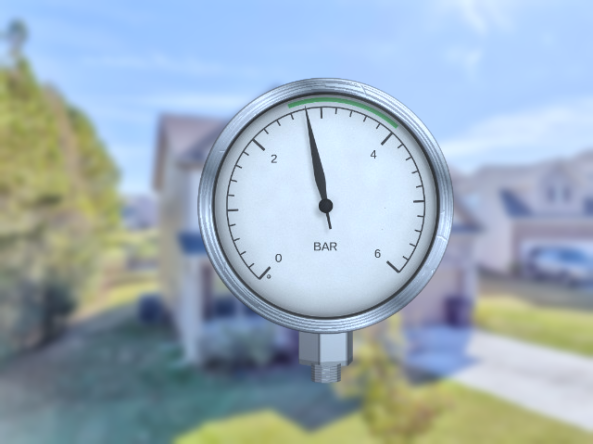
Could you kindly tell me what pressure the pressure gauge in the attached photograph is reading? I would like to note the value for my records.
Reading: 2.8 bar
